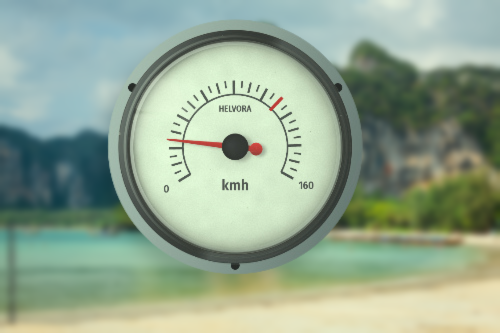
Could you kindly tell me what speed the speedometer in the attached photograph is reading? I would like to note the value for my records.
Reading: 25 km/h
